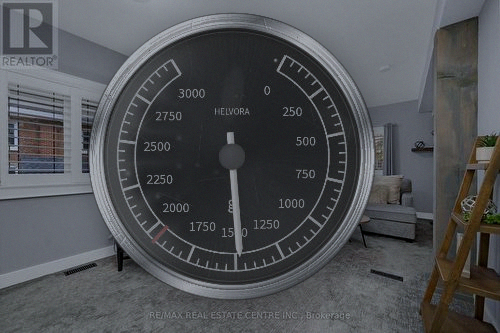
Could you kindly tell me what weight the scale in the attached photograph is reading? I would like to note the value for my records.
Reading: 1475 g
